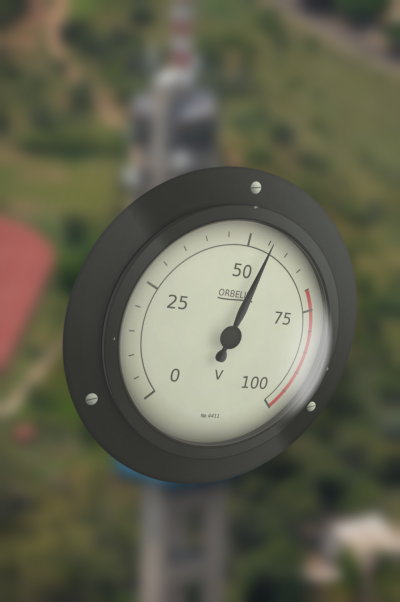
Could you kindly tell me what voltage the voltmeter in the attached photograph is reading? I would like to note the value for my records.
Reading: 55 V
